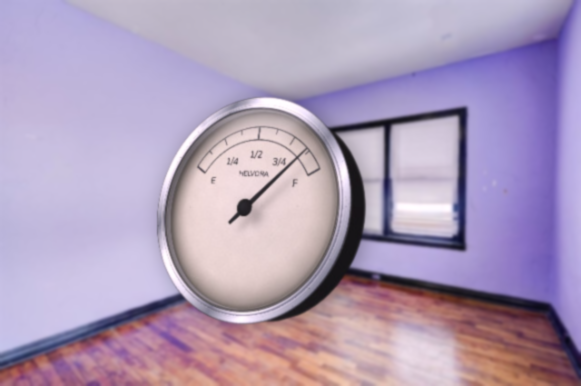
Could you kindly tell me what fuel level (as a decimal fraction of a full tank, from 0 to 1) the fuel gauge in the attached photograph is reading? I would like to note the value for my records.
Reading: 0.875
